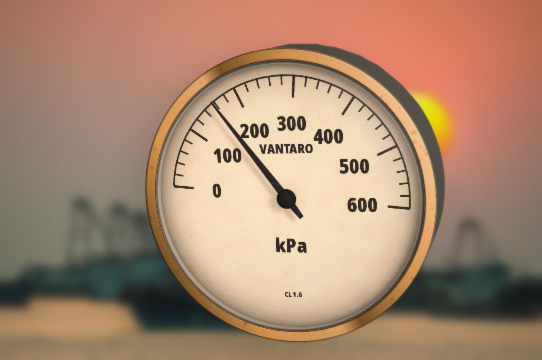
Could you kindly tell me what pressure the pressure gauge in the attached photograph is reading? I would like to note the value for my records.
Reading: 160 kPa
